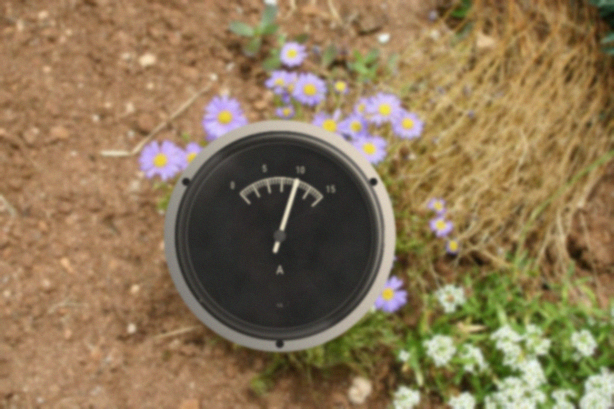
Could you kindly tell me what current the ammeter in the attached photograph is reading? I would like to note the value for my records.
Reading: 10 A
